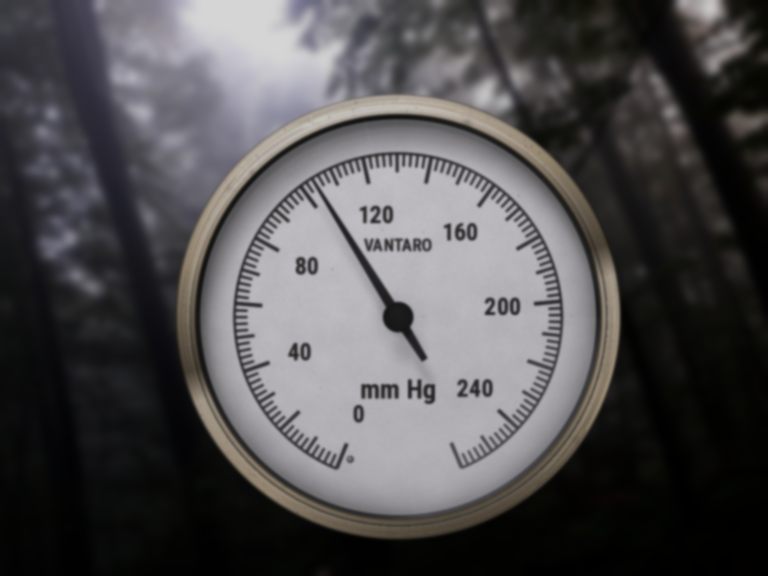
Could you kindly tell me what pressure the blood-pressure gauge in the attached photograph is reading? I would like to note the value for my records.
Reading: 104 mmHg
